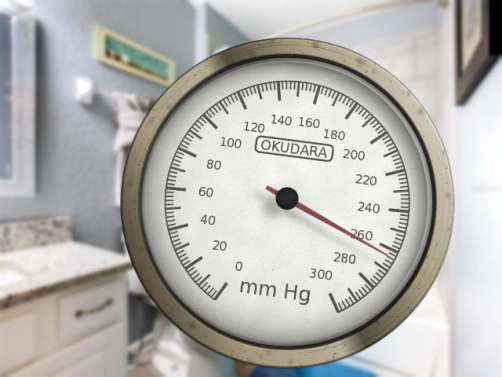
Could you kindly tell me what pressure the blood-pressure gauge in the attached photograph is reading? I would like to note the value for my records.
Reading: 264 mmHg
